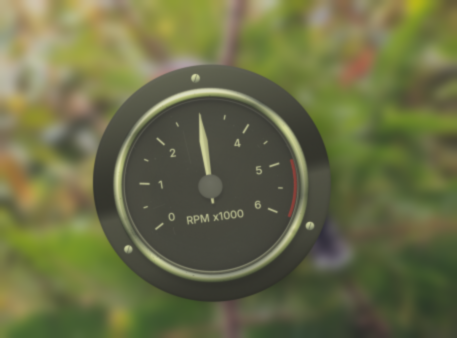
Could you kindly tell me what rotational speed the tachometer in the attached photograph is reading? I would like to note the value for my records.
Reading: 3000 rpm
